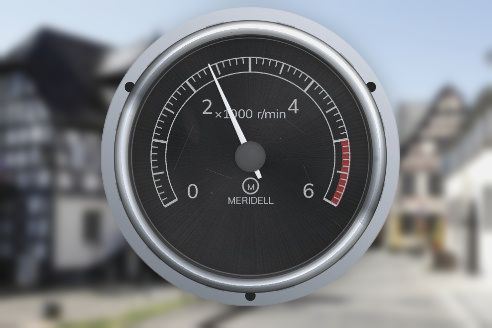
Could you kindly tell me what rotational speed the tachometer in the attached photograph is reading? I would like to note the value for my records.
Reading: 2400 rpm
